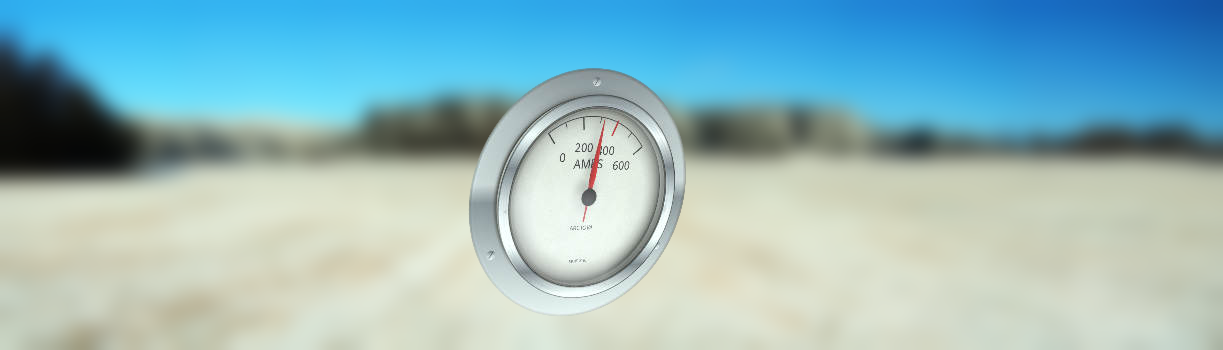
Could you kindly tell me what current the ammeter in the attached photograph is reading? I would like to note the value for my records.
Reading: 300 A
